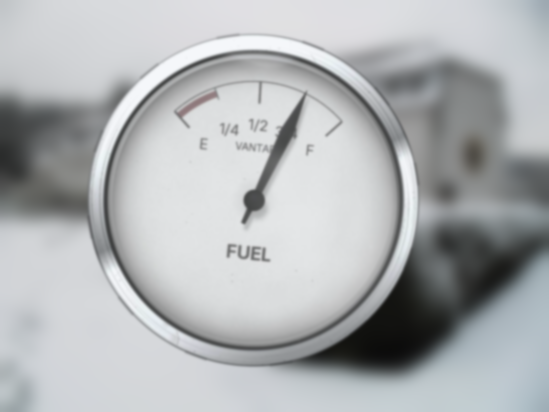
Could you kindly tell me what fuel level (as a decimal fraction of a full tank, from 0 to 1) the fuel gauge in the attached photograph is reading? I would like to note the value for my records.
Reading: 0.75
